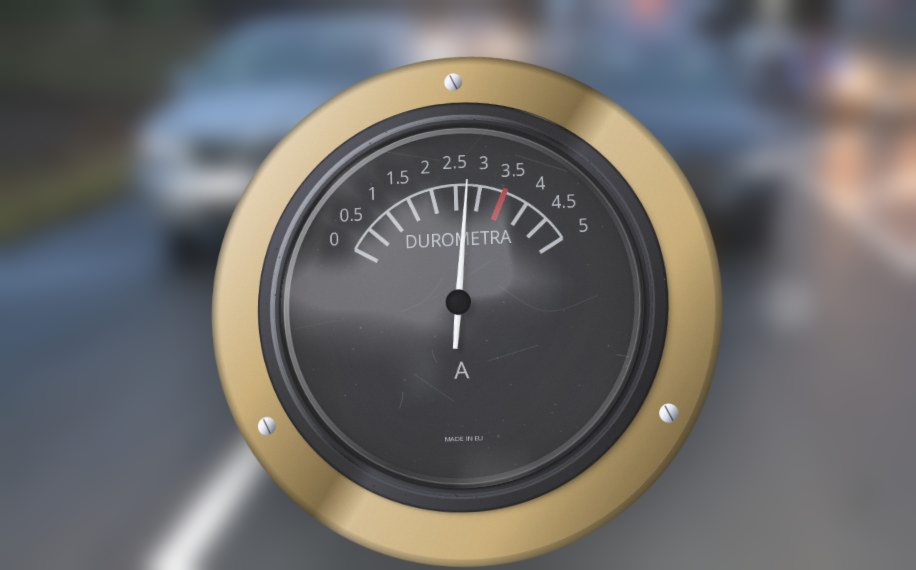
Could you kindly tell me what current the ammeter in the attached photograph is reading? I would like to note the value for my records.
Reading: 2.75 A
